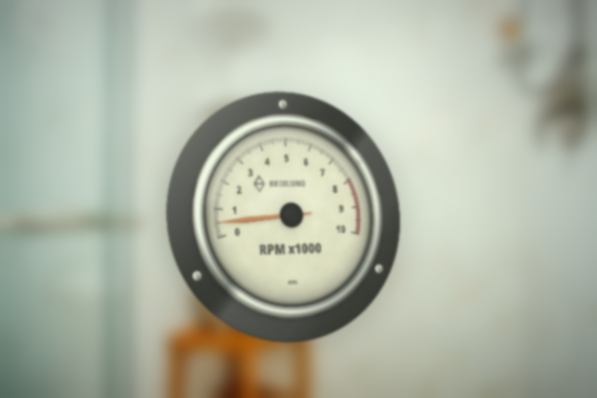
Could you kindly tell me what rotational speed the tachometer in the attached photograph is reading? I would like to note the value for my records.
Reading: 500 rpm
